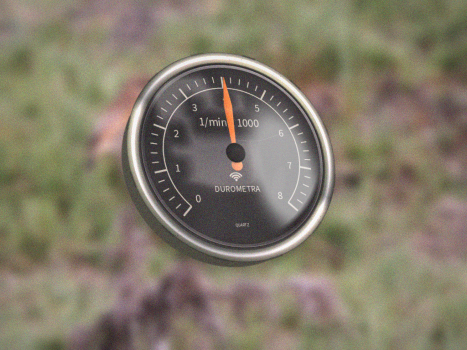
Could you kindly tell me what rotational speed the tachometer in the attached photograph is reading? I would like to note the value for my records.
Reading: 4000 rpm
